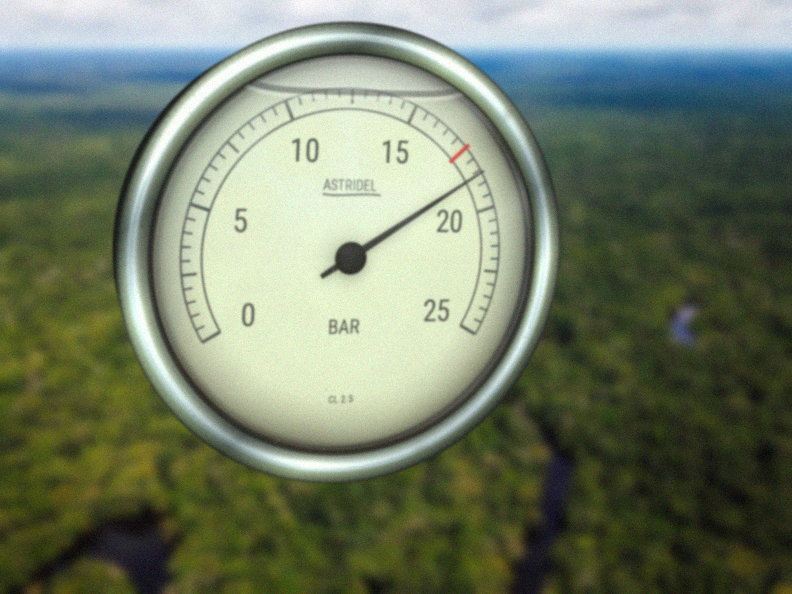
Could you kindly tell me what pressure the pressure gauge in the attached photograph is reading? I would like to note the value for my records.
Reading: 18.5 bar
